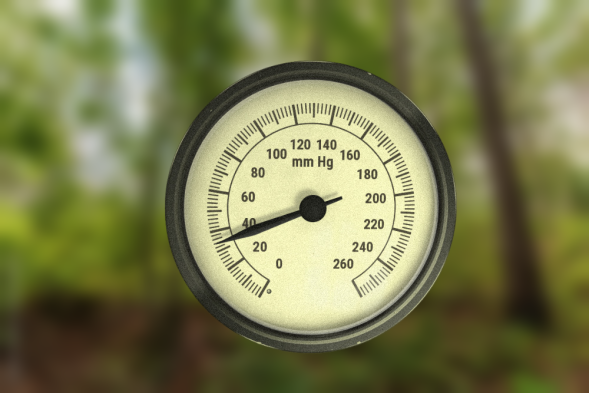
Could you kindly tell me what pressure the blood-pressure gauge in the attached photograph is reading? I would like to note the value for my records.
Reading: 34 mmHg
